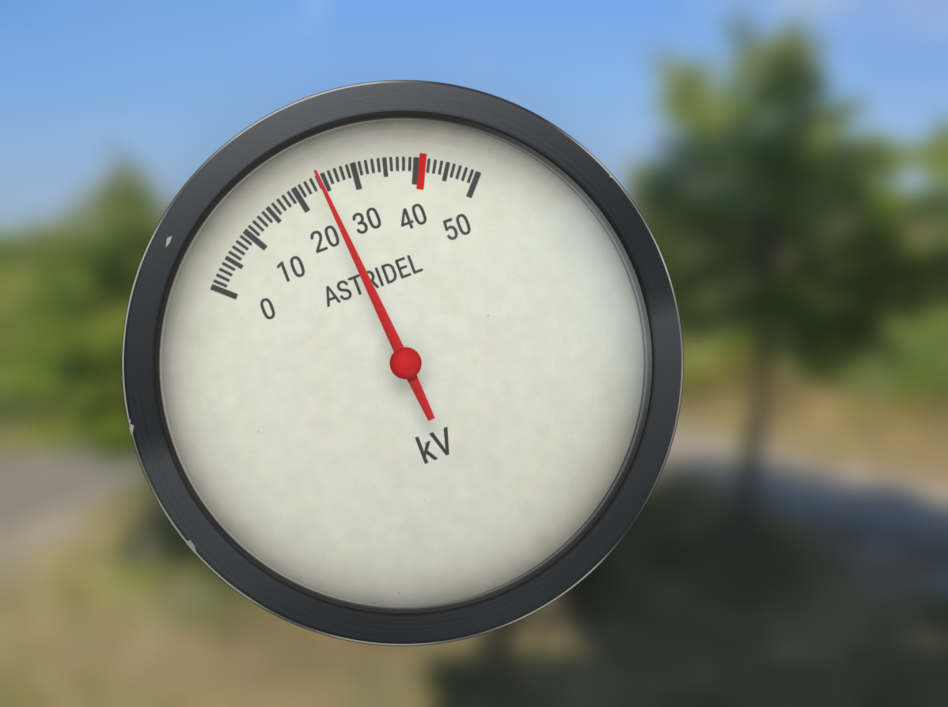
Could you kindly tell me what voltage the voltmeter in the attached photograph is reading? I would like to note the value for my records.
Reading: 24 kV
